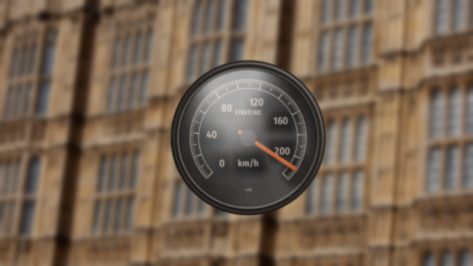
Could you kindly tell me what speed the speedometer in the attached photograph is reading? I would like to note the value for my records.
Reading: 210 km/h
